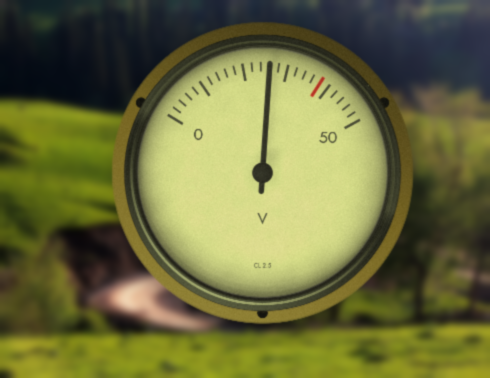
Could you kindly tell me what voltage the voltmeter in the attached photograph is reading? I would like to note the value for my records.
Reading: 26 V
